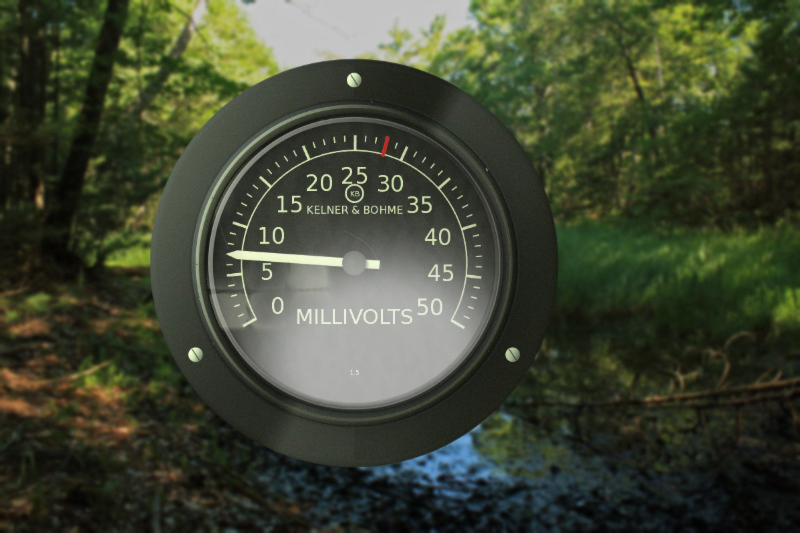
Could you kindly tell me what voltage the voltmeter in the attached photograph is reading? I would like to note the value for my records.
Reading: 7 mV
